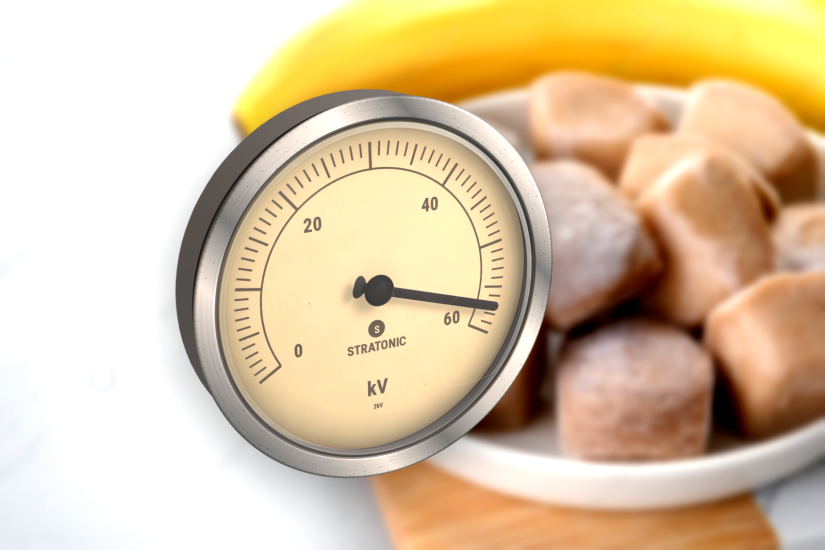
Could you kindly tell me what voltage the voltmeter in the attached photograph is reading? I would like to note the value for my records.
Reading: 57 kV
